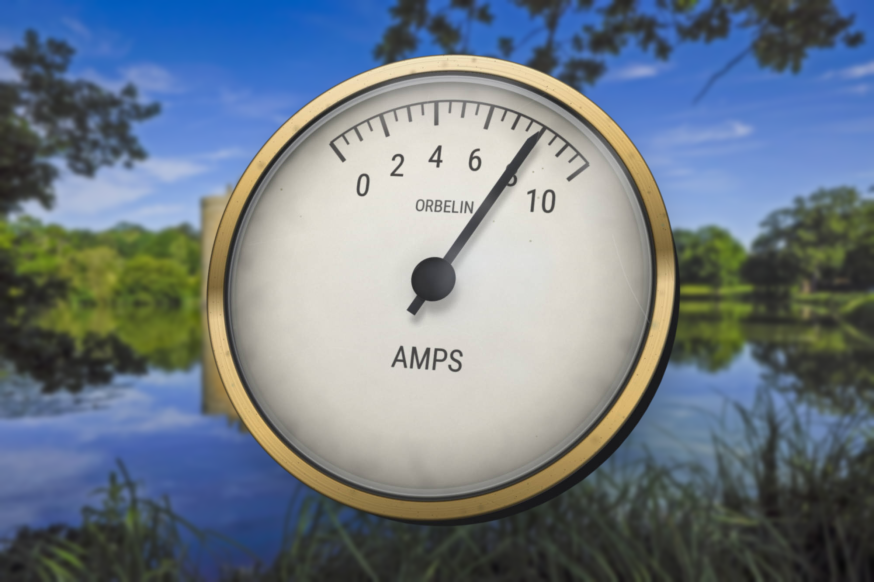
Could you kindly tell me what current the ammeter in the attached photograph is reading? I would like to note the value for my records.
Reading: 8 A
